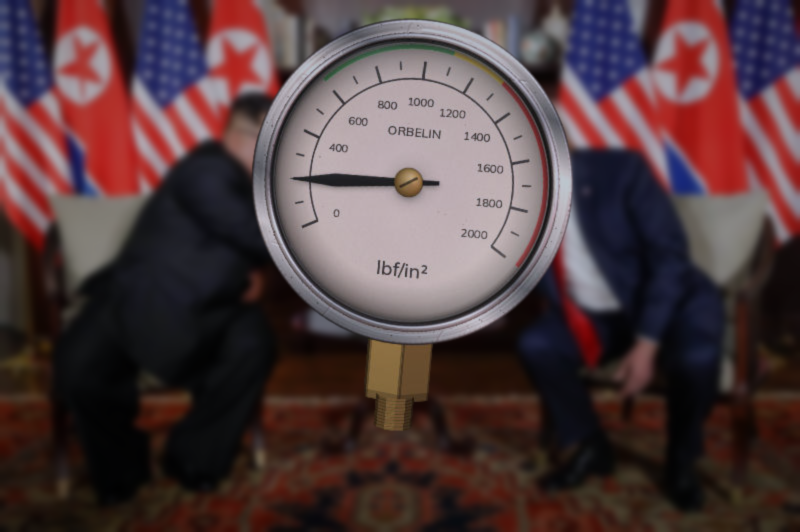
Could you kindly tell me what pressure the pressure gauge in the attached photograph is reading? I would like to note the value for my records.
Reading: 200 psi
